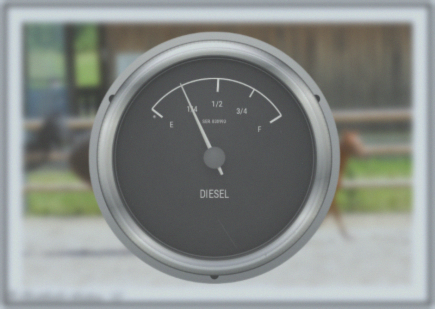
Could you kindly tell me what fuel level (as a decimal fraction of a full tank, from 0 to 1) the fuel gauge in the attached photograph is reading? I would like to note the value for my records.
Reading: 0.25
